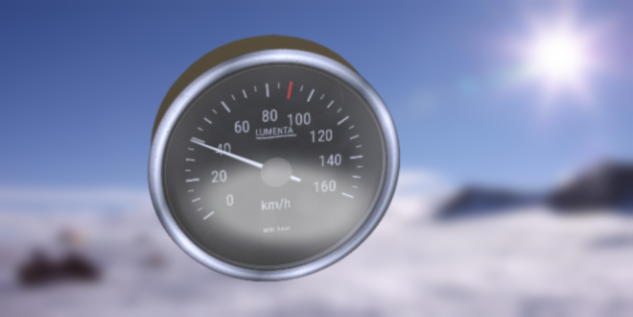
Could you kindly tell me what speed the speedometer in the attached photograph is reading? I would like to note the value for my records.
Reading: 40 km/h
